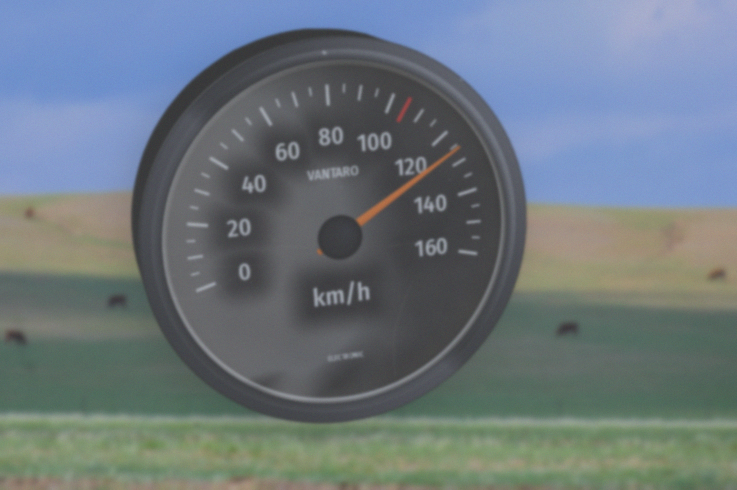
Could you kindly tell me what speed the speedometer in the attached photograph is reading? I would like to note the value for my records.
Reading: 125 km/h
